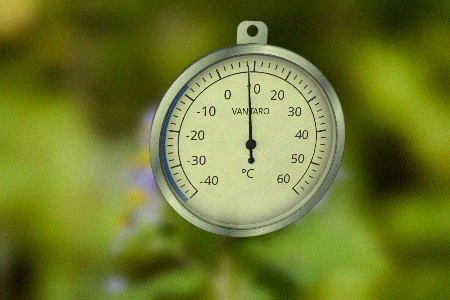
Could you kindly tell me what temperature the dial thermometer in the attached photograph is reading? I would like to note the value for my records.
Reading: 8 °C
